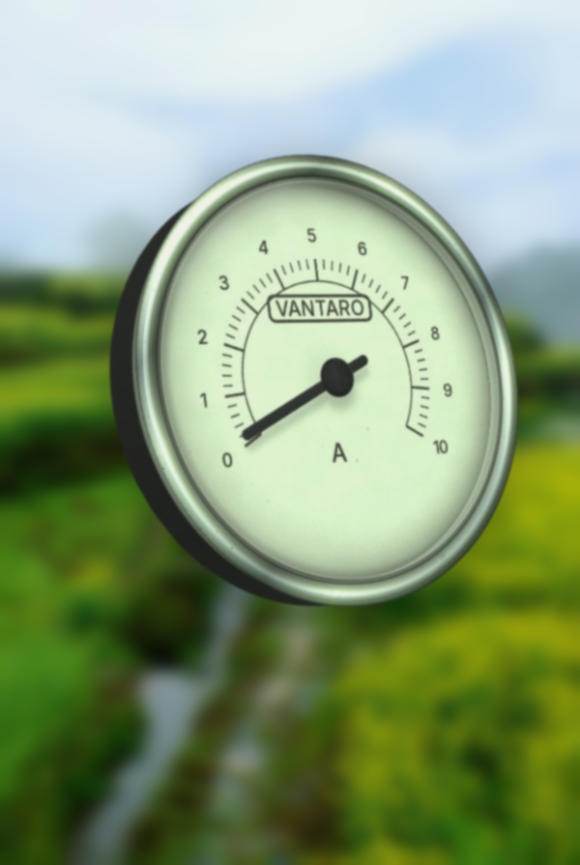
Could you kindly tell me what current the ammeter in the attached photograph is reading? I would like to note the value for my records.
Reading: 0.2 A
